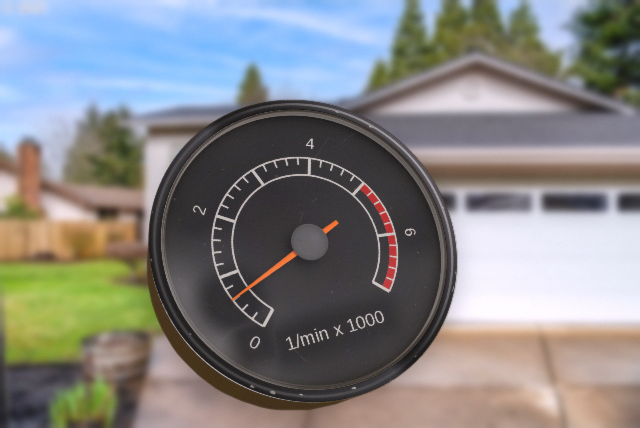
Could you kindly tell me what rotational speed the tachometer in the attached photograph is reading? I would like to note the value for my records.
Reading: 600 rpm
